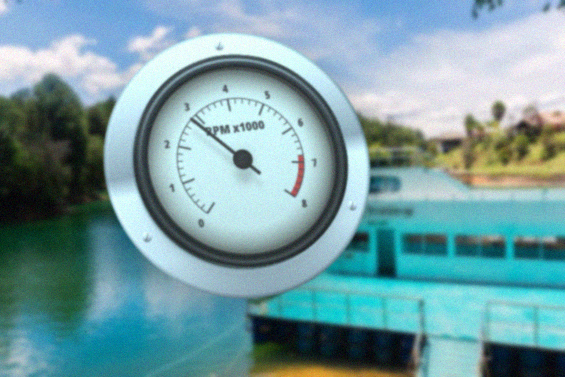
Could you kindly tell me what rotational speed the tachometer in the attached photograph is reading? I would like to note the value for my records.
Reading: 2800 rpm
